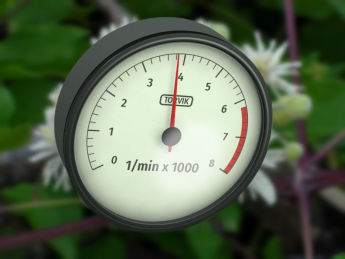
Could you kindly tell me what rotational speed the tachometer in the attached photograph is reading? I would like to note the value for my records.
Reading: 3800 rpm
